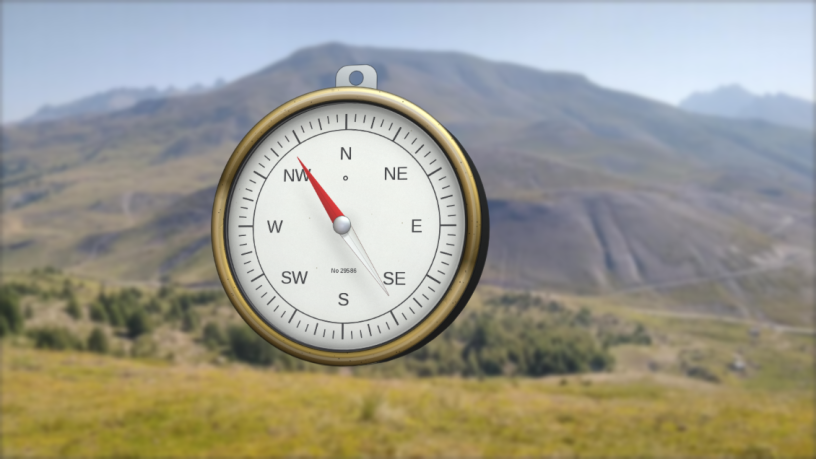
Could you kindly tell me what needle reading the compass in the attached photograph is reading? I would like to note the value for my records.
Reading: 325 °
